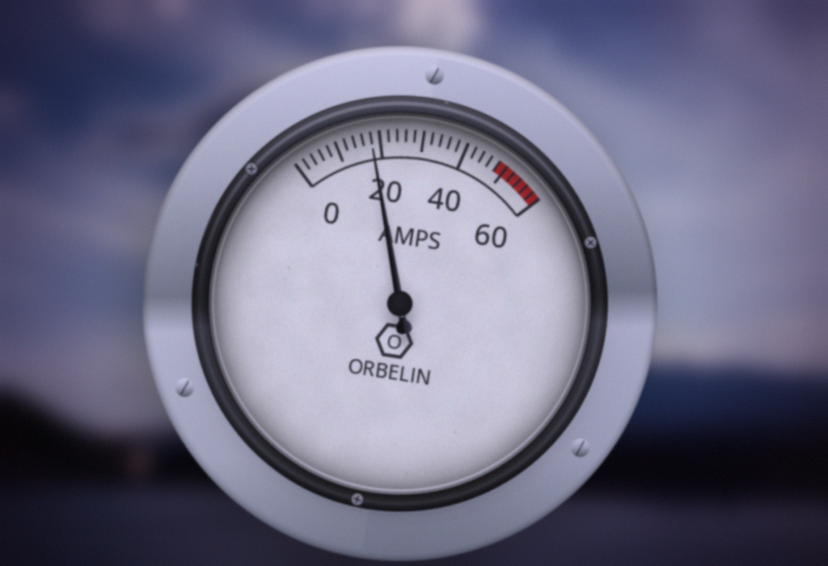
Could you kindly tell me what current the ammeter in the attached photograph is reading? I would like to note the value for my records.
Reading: 18 A
